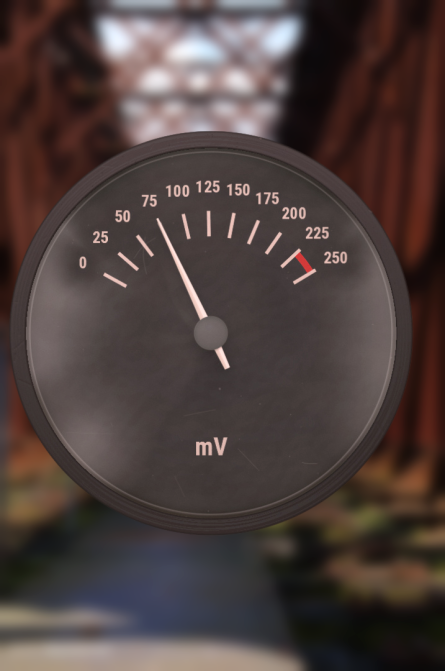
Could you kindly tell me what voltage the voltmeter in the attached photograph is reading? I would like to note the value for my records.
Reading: 75 mV
